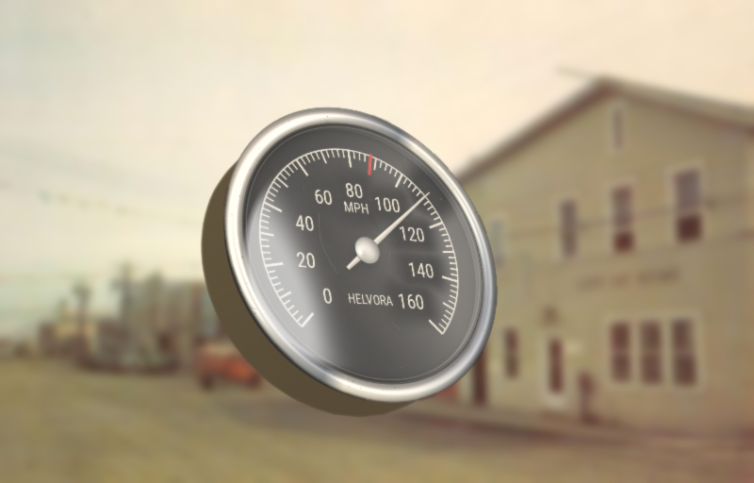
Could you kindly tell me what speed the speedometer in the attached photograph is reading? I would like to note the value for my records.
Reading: 110 mph
